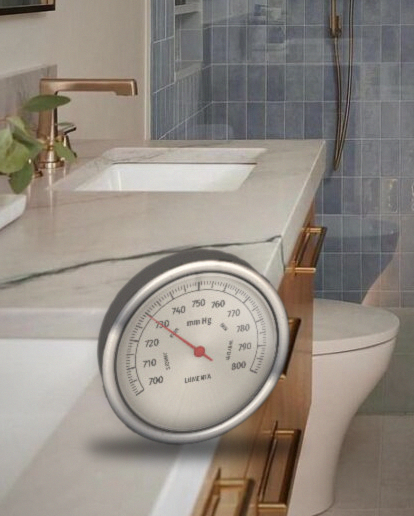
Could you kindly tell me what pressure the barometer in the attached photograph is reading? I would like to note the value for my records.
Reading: 730 mmHg
